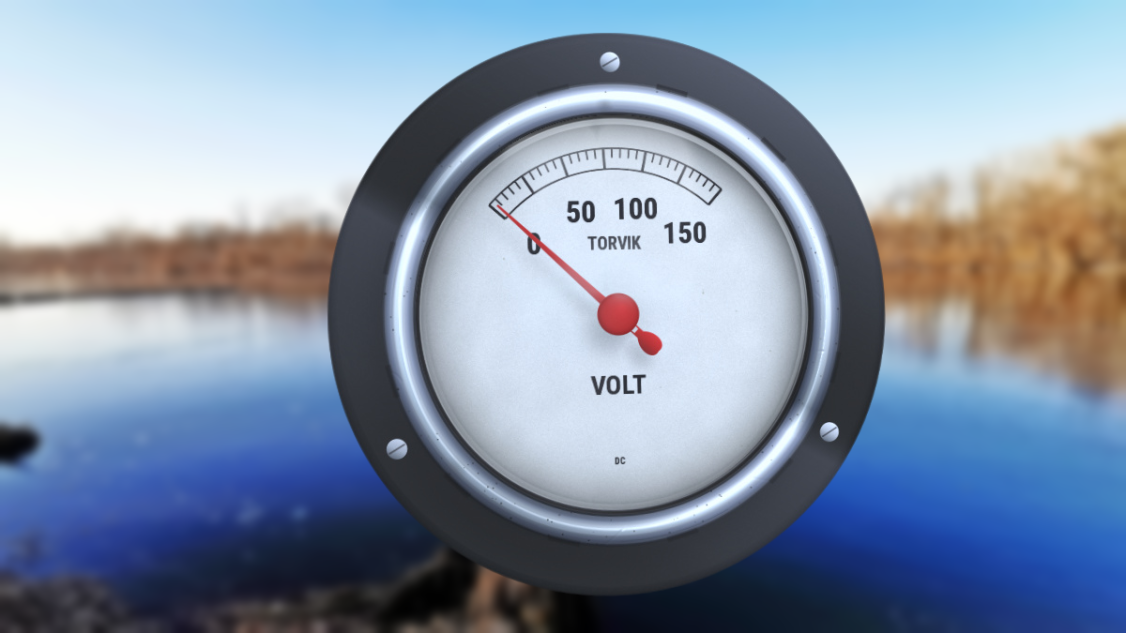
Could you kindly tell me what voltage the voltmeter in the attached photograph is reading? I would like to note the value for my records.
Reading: 2.5 V
